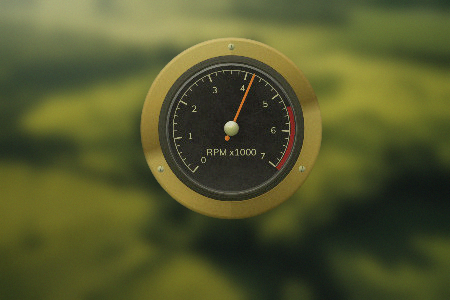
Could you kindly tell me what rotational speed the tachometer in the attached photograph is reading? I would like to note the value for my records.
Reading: 4200 rpm
